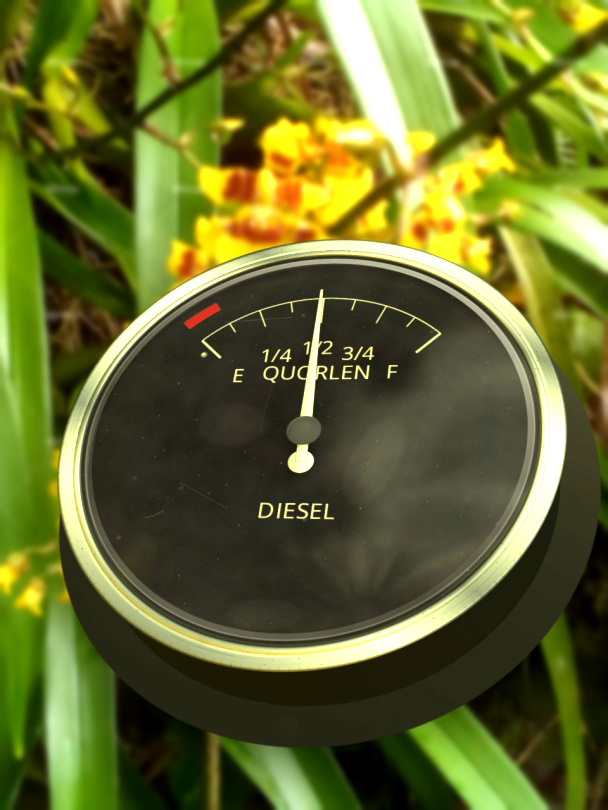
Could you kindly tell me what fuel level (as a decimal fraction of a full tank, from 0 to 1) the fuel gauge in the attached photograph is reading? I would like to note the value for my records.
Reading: 0.5
